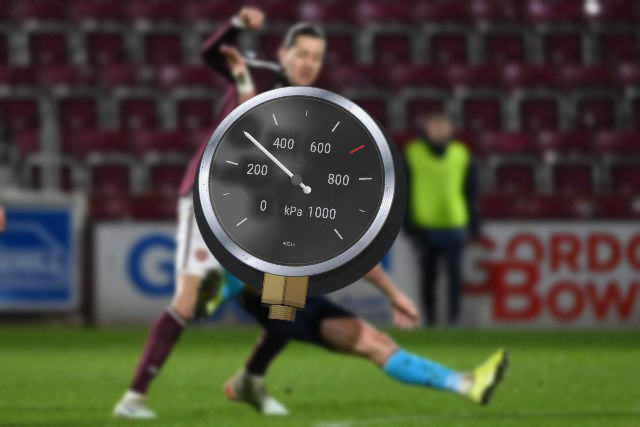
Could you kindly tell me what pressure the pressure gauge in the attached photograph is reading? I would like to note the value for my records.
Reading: 300 kPa
